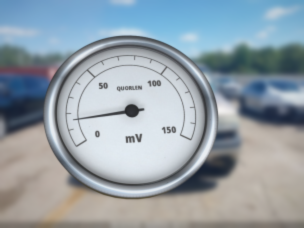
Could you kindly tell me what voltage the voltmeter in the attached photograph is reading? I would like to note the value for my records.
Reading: 15 mV
